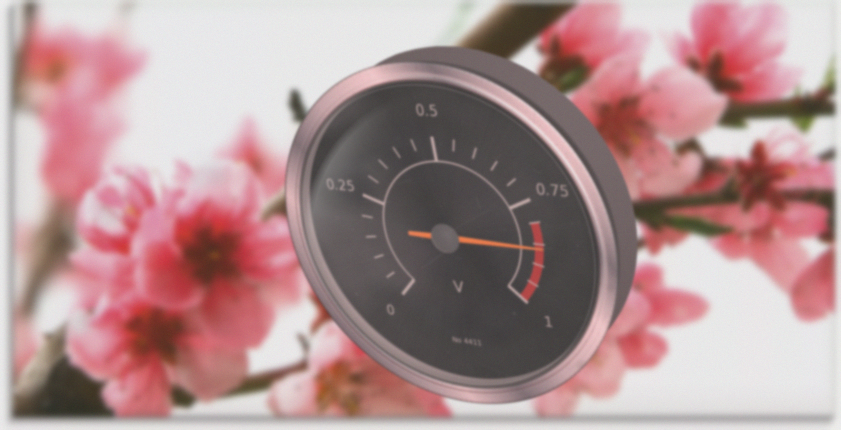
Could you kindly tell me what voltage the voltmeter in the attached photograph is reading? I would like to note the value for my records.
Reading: 0.85 V
